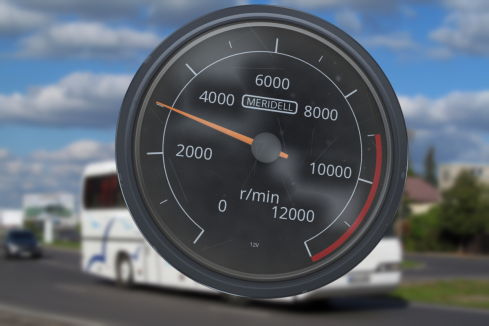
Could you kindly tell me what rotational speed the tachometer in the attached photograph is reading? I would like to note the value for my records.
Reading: 3000 rpm
